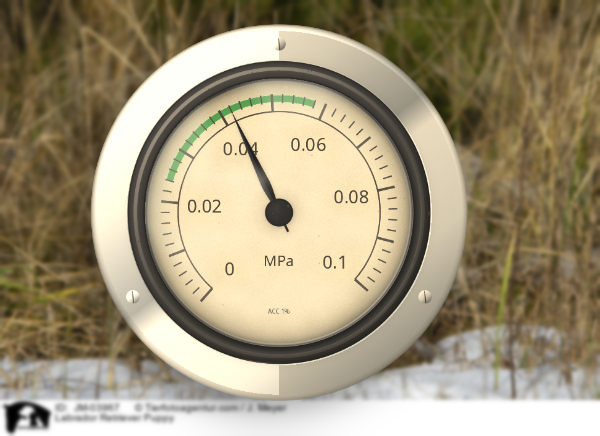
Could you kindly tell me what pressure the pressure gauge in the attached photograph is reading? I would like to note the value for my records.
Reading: 0.042 MPa
